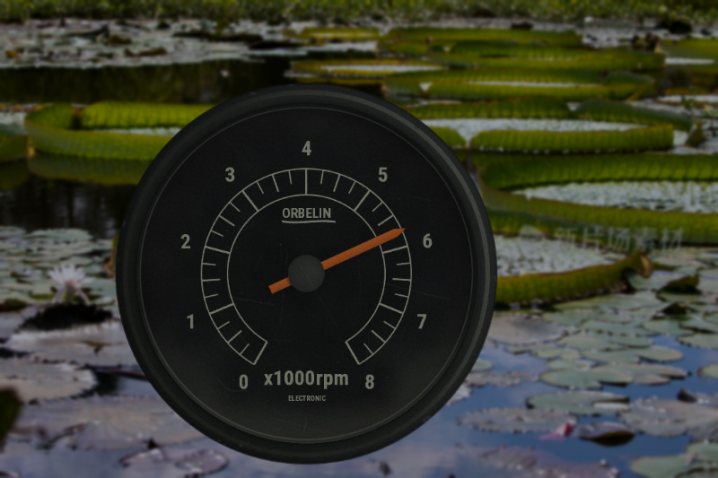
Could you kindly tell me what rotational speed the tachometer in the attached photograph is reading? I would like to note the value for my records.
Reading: 5750 rpm
